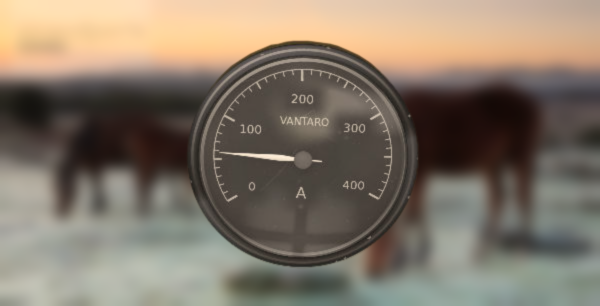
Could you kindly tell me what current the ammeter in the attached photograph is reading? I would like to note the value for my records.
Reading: 60 A
